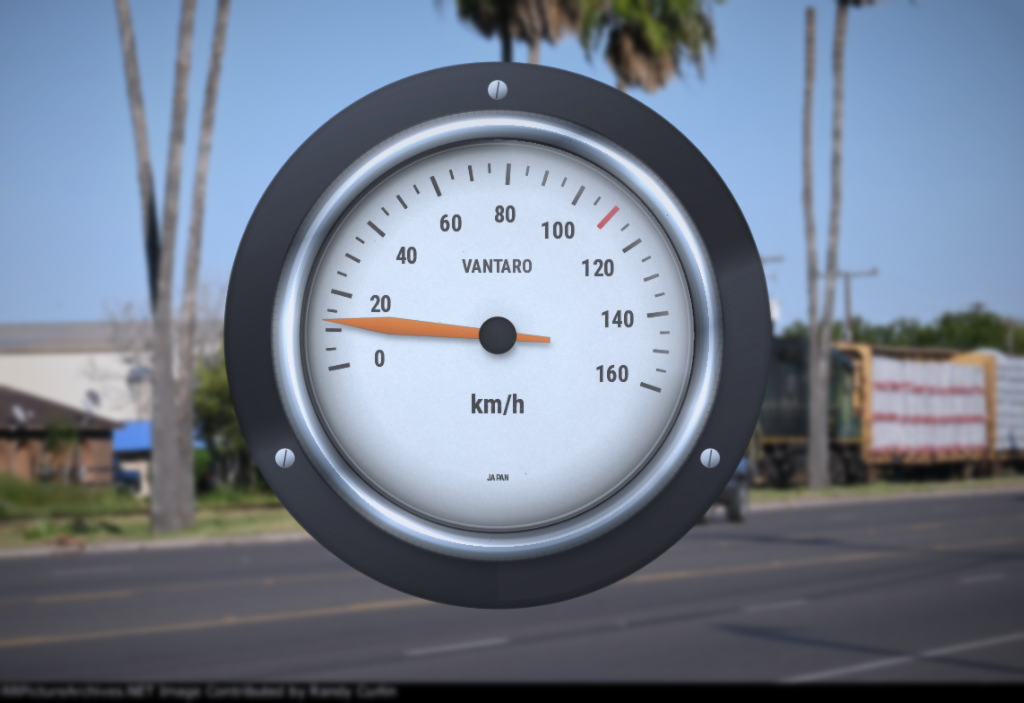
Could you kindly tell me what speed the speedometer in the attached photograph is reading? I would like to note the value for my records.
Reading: 12.5 km/h
